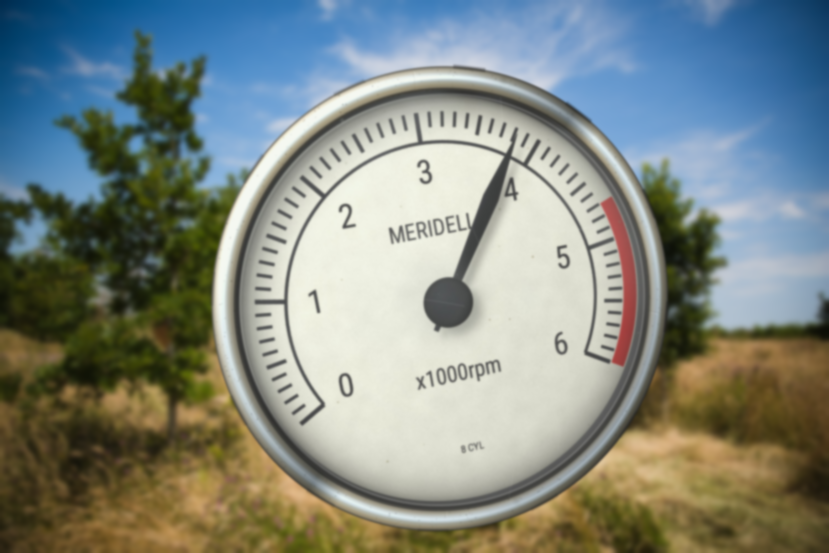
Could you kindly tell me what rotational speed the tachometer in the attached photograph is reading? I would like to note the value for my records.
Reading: 3800 rpm
